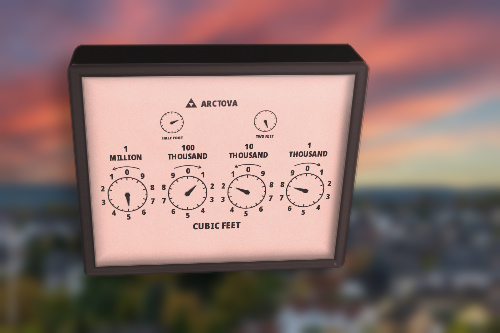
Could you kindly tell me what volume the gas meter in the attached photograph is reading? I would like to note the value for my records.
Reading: 511800 ft³
